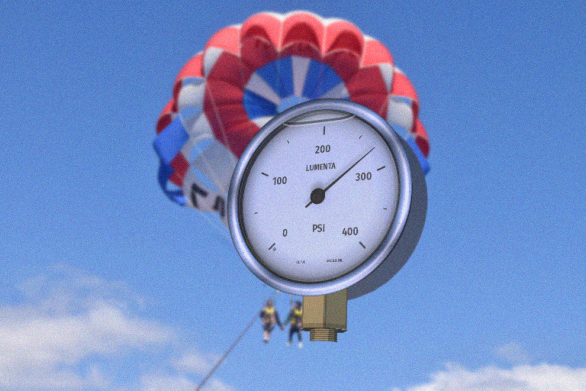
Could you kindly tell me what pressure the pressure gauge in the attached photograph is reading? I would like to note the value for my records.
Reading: 275 psi
